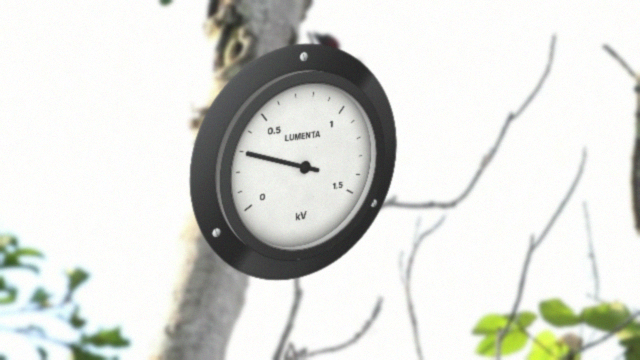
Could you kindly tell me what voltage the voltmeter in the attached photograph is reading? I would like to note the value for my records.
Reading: 0.3 kV
